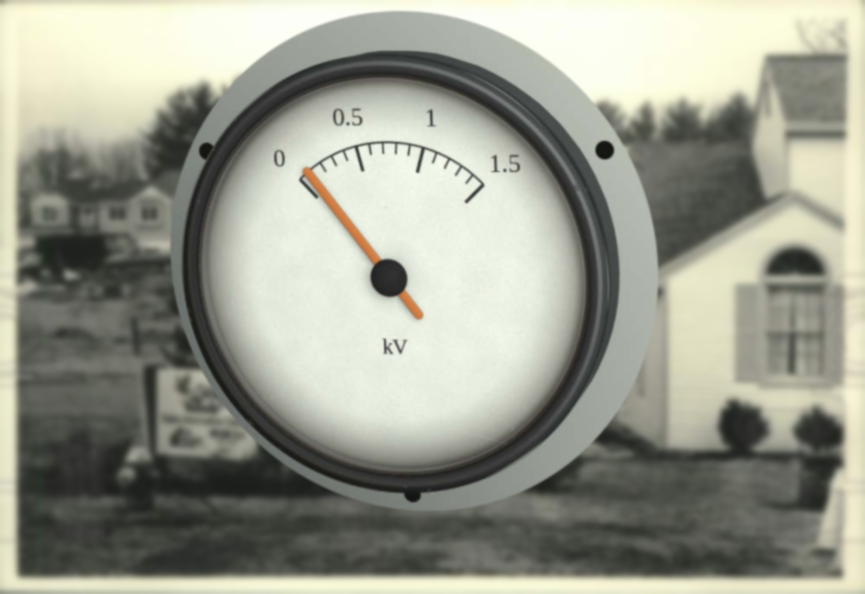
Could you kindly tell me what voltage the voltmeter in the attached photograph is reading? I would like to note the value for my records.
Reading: 0.1 kV
